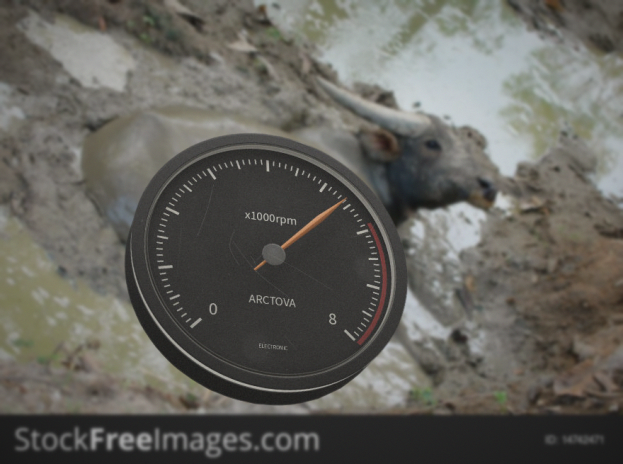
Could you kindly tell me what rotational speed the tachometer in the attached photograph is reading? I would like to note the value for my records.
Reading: 5400 rpm
